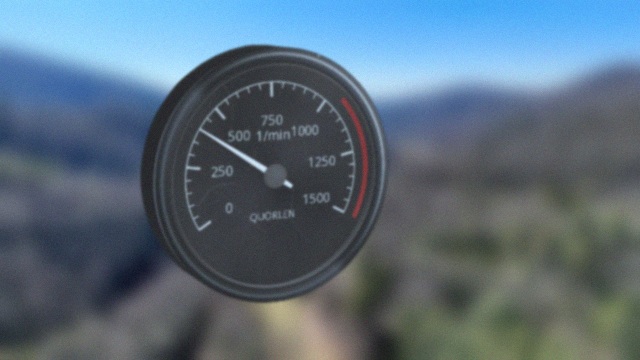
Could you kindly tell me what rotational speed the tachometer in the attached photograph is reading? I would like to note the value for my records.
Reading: 400 rpm
